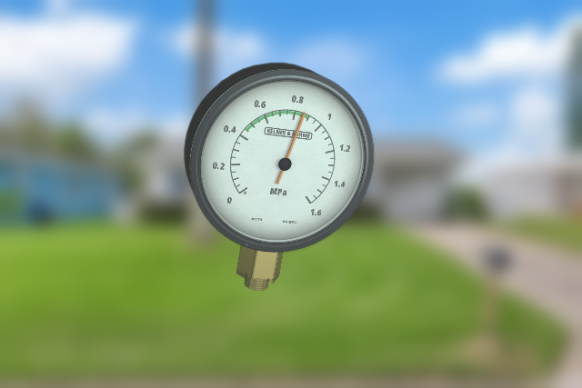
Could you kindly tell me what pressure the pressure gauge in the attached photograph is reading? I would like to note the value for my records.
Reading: 0.85 MPa
